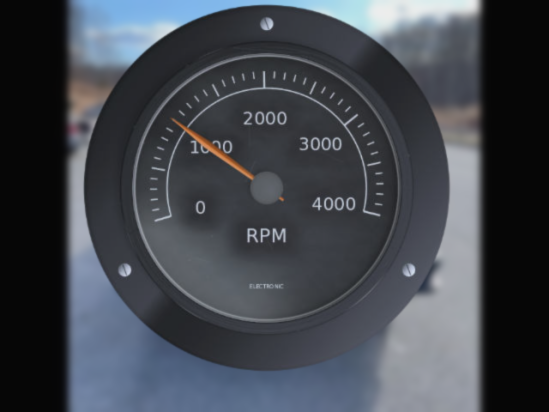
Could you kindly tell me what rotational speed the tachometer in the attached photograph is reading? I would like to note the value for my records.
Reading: 1000 rpm
